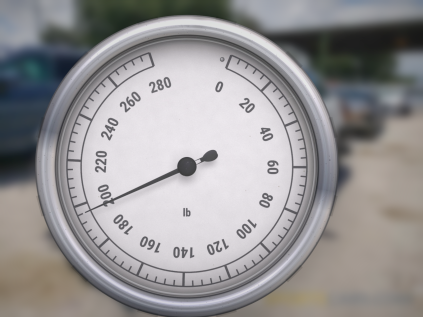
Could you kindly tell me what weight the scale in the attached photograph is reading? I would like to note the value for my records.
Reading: 196 lb
